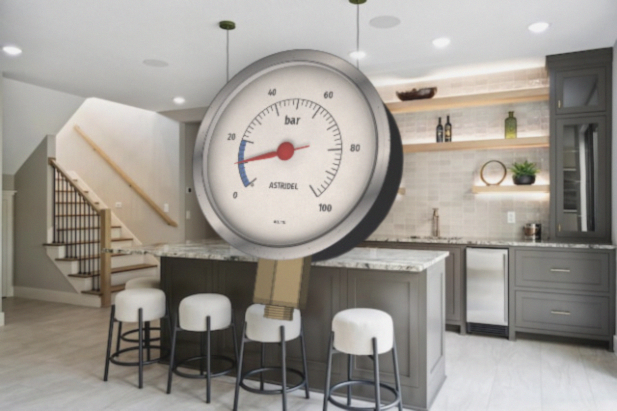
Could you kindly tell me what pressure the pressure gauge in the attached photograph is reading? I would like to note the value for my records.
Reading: 10 bar
